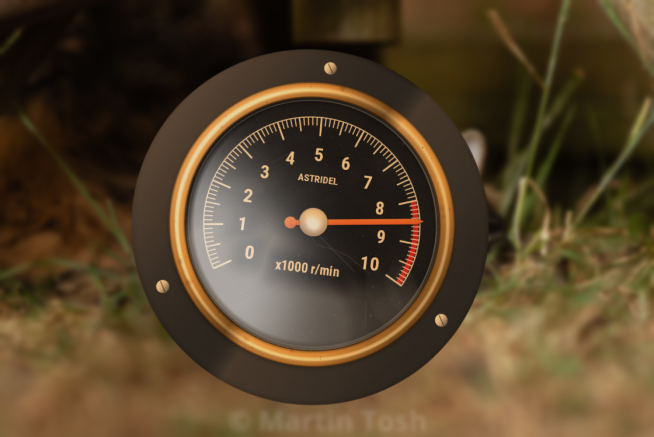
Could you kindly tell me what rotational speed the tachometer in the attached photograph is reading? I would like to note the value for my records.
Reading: 8500 rpm
